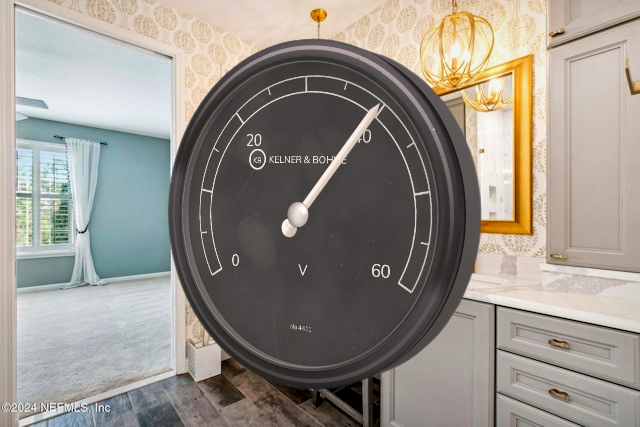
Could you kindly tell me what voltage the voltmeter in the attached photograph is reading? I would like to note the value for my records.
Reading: 40 V
